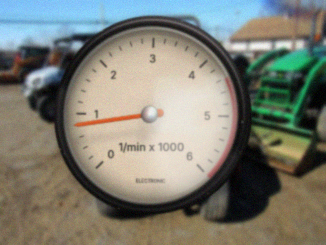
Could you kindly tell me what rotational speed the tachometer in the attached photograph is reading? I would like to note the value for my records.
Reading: 800 rpm
